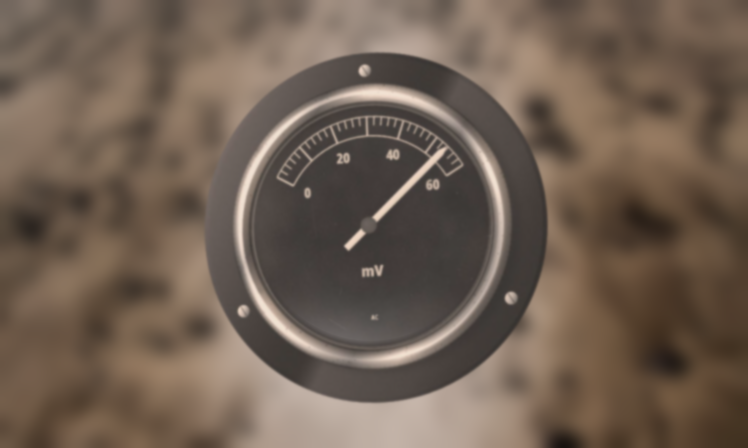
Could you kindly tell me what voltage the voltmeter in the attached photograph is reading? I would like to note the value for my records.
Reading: 54 mV
